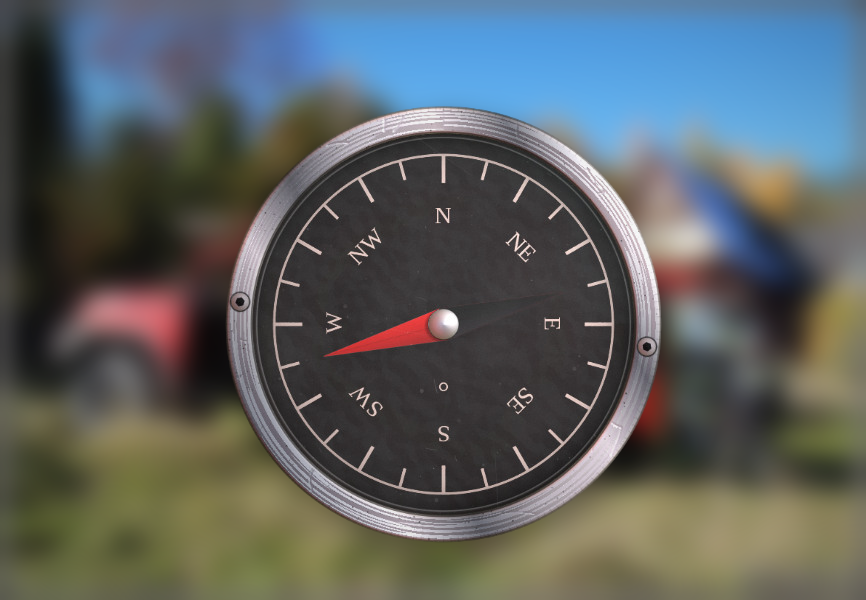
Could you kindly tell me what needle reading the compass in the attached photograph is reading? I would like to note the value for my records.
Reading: 255 °
